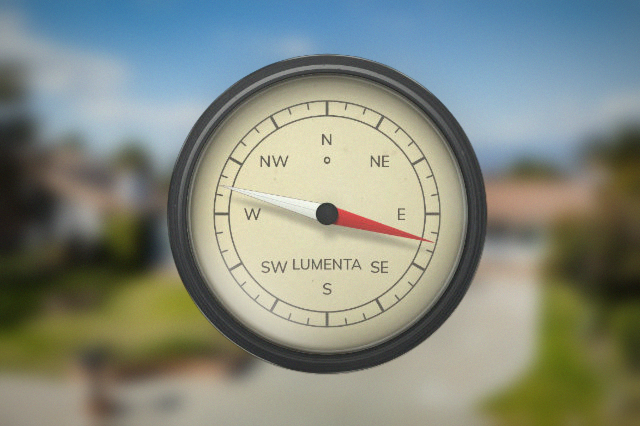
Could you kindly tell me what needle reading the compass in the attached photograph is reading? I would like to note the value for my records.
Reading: 105 °
